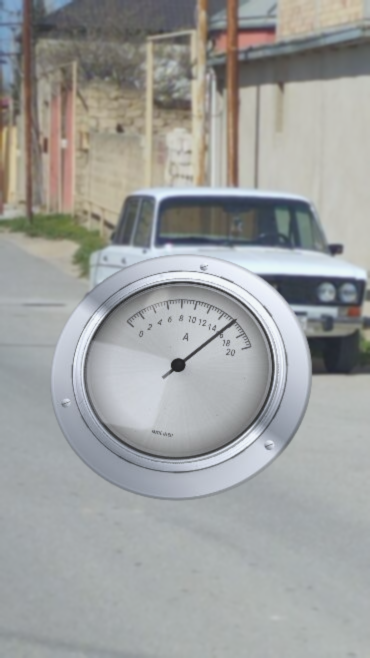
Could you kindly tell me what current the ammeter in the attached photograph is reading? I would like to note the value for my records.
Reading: 16 A
